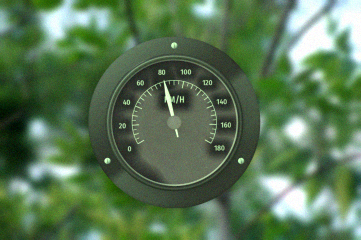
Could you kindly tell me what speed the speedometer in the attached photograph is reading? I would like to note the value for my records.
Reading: 80 km/h
